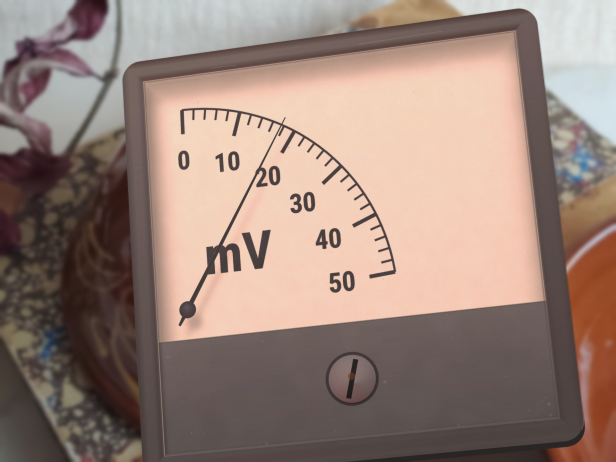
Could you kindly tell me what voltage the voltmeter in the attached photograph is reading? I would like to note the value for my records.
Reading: 18 mV
